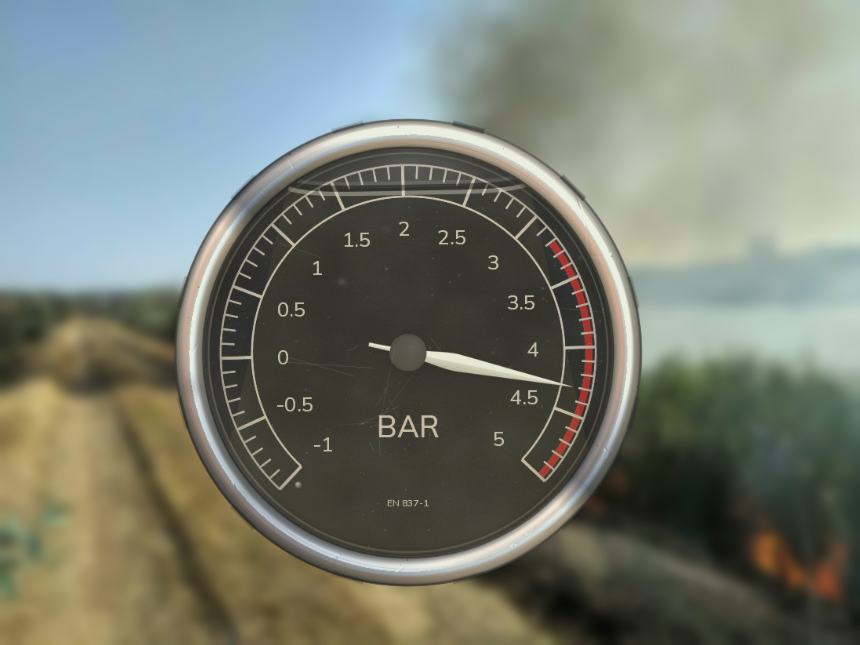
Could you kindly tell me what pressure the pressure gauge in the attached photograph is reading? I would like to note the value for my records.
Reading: 4.3 bar
